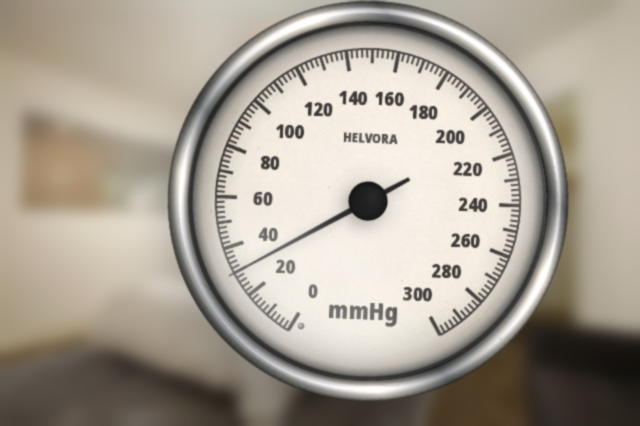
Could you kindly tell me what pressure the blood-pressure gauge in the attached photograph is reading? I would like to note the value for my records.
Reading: 30 mmHg
